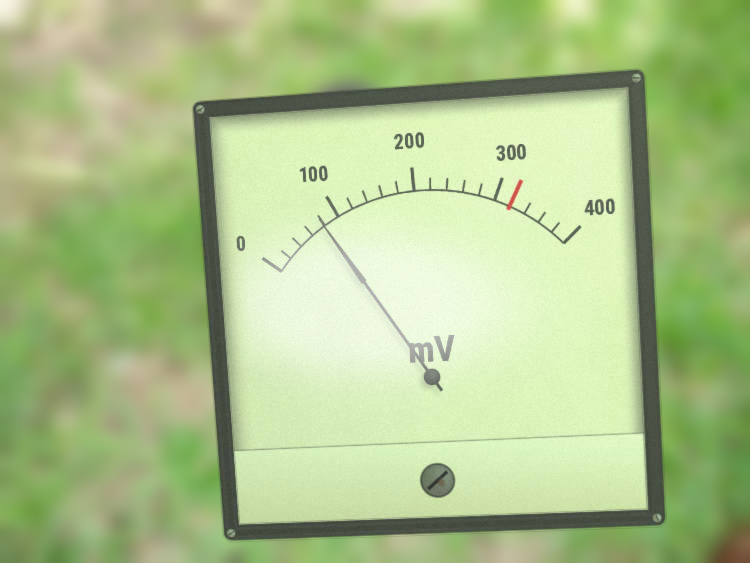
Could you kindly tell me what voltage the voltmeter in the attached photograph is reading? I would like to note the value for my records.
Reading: 80 mV
